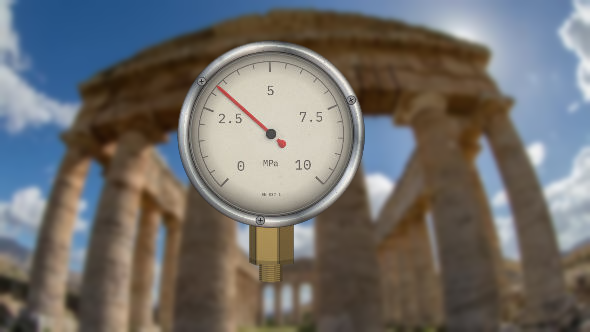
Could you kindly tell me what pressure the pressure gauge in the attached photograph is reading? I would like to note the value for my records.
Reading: 3.25 MPa
